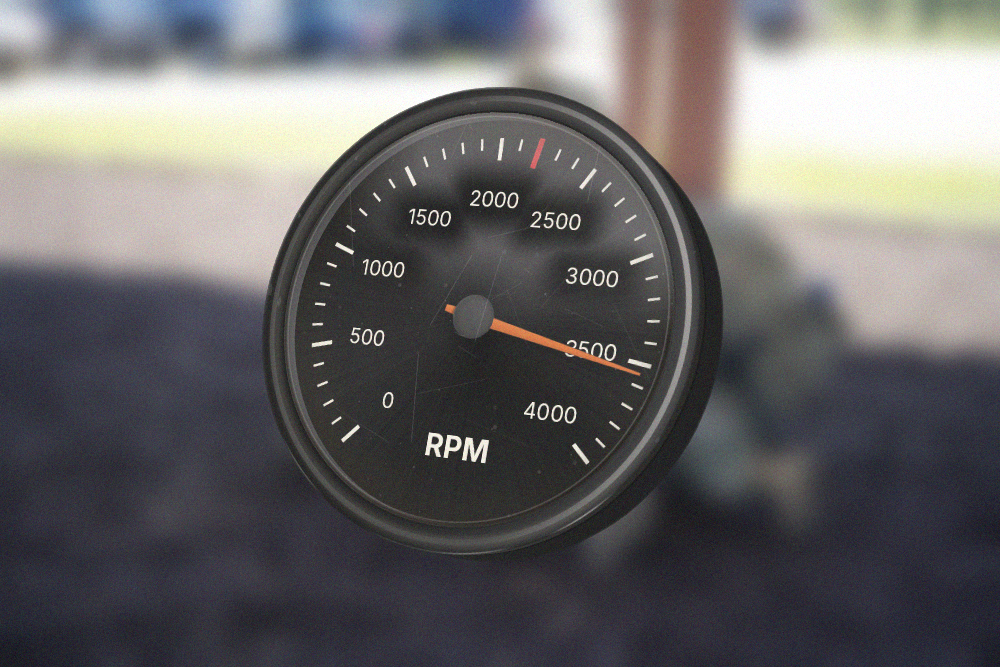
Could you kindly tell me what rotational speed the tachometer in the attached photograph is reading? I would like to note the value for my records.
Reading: 3550 rpm
